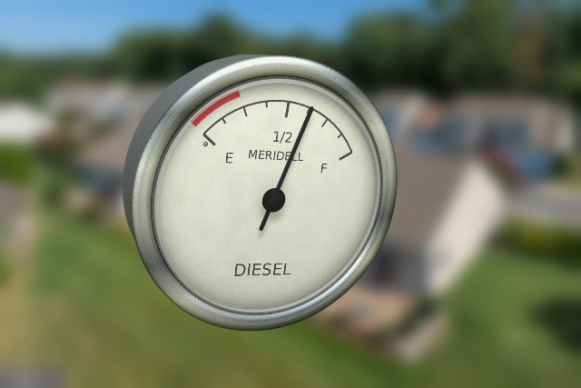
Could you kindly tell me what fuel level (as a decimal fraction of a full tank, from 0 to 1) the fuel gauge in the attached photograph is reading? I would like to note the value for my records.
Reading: 0.625
